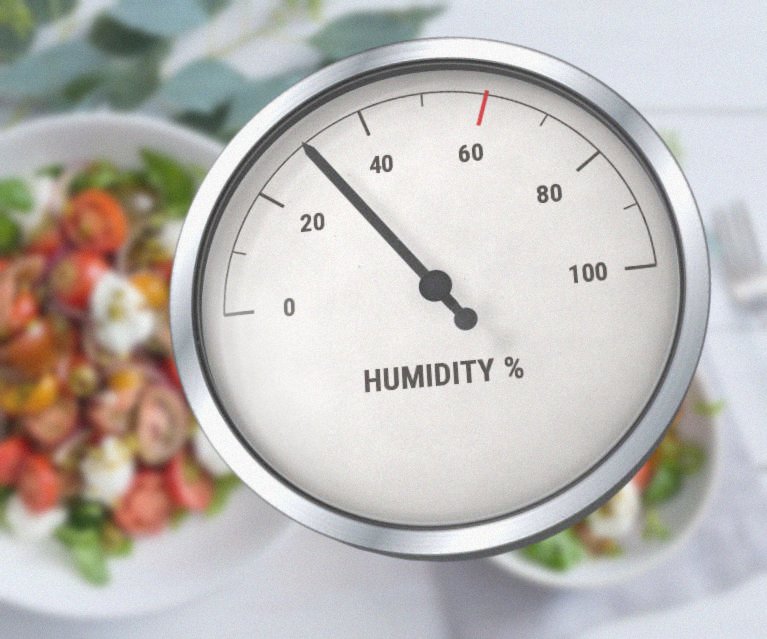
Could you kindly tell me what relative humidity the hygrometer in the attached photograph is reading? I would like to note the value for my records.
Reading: 30 %
